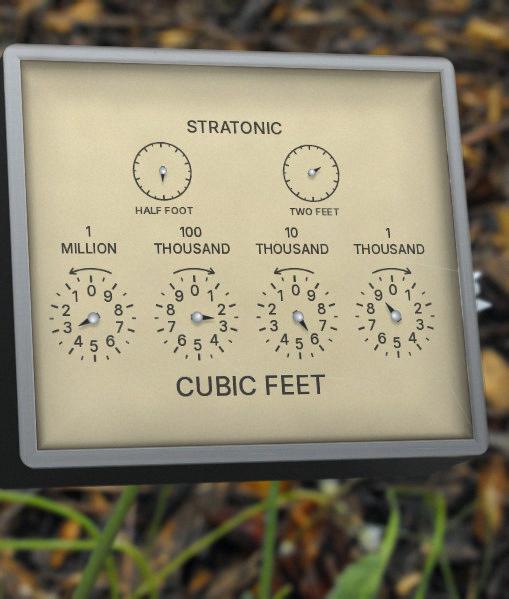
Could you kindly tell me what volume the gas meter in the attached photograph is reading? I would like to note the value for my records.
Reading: 325900 ft³
